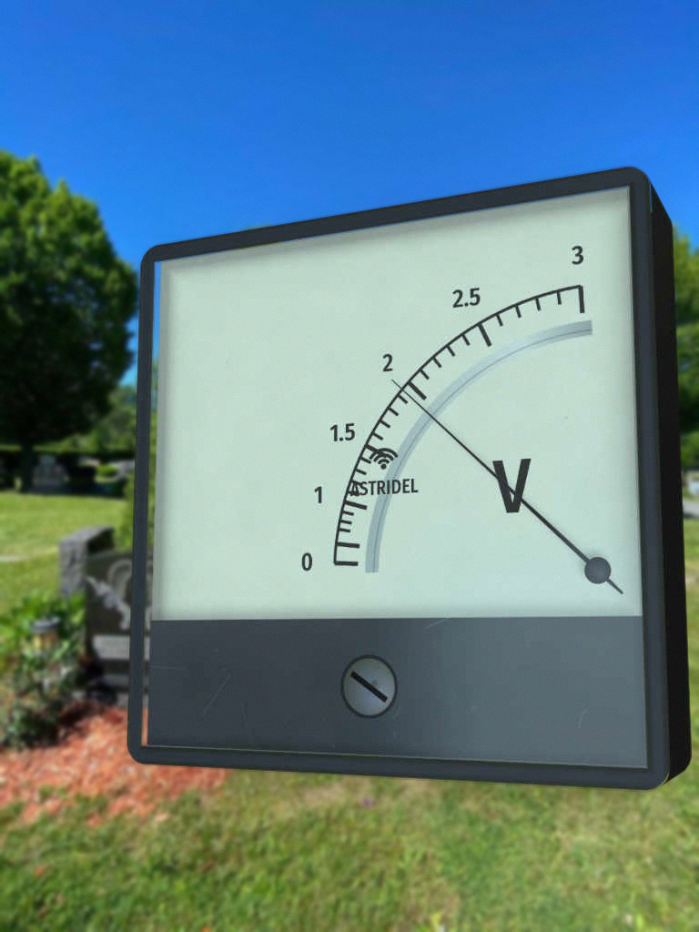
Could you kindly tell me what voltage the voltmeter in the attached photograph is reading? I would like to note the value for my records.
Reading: 1.95 V
